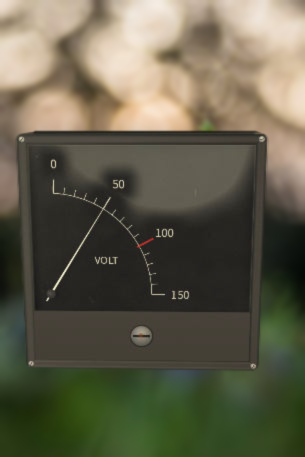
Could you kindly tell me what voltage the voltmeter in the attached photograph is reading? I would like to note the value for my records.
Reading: 50 V
